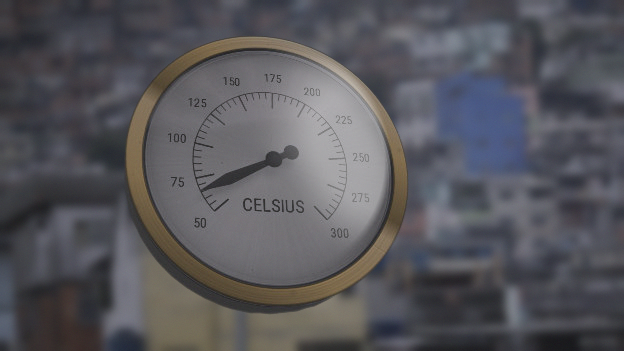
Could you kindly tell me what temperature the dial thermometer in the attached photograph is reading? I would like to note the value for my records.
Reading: 65 °C
